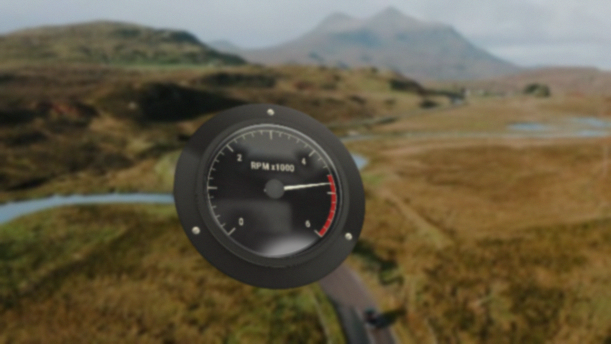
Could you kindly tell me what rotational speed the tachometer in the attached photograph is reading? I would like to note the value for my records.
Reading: 4800 rpm
